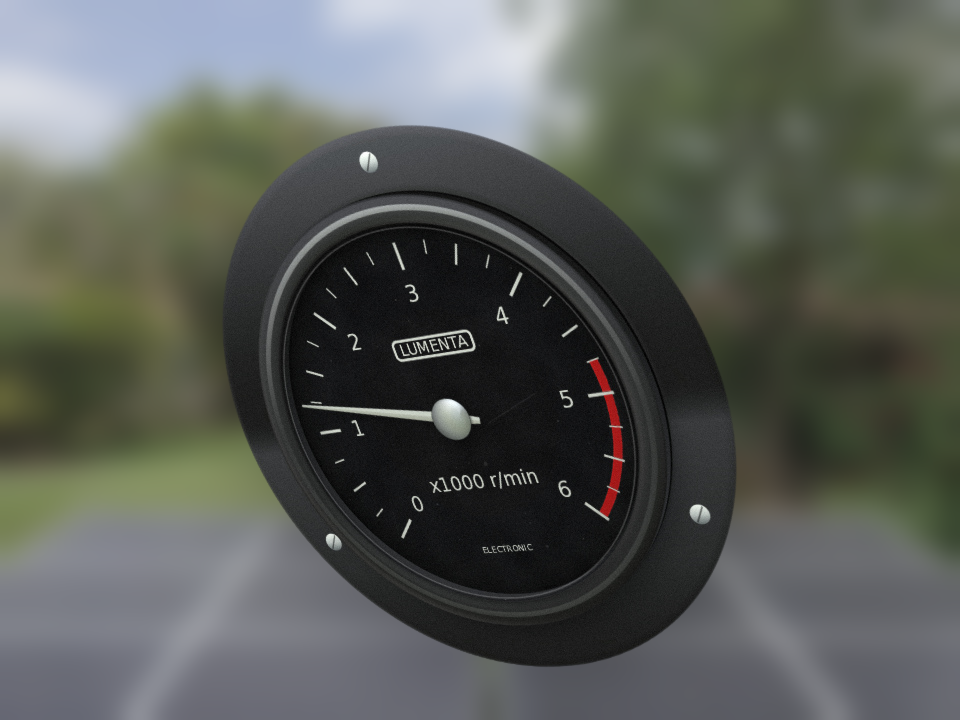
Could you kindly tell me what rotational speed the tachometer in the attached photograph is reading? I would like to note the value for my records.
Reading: 1250 rpm
